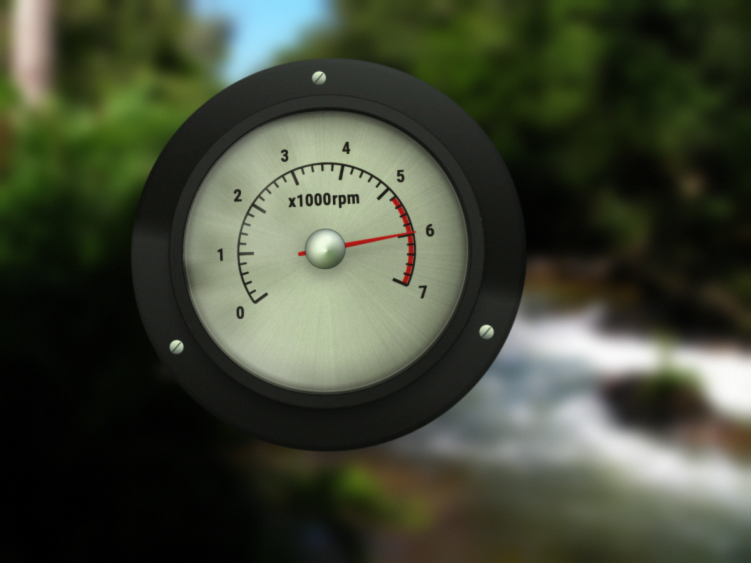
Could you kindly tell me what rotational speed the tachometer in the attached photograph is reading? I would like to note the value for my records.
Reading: 6000 rpm
